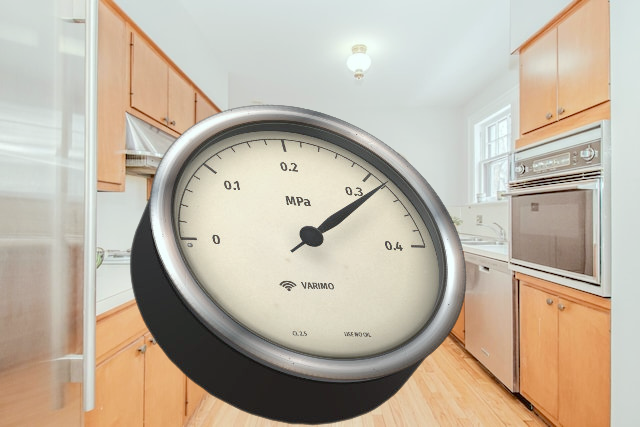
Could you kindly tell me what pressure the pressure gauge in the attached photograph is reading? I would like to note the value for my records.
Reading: 0.32 MPa
